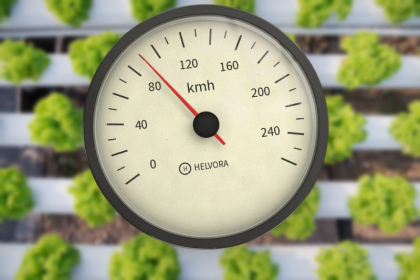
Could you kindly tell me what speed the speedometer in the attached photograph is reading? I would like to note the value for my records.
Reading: 90 km/h
